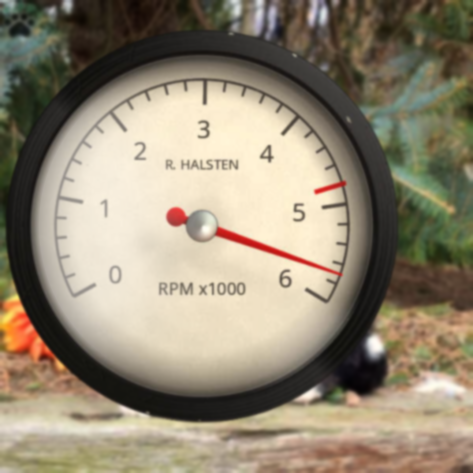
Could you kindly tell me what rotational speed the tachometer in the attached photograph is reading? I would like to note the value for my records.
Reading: 5700 rpm
